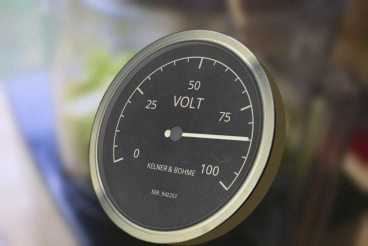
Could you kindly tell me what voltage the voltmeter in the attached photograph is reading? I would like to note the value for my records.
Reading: 85 V
